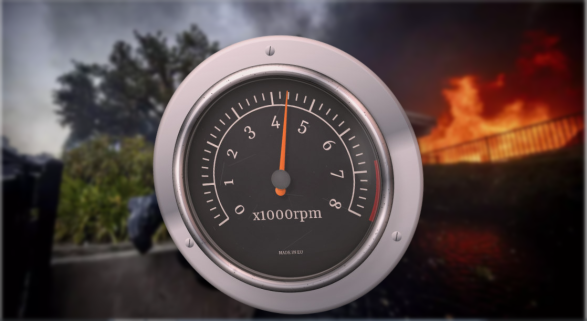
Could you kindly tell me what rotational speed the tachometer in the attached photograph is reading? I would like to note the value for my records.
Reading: 4400 rpm
